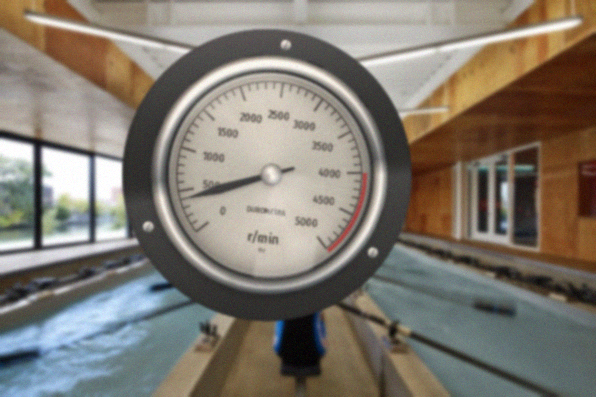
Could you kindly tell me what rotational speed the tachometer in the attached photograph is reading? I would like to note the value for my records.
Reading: 400 rpm
